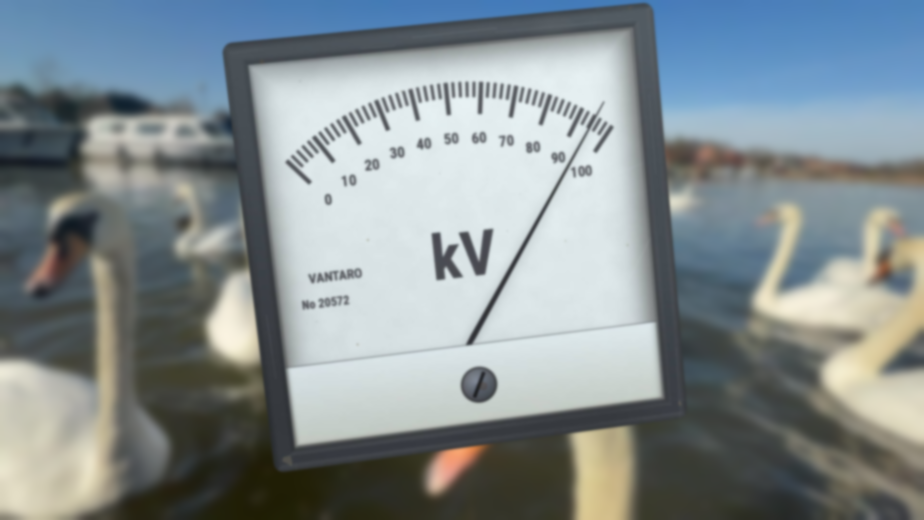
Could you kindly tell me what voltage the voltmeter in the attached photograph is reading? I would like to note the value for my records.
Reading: 94 kV
